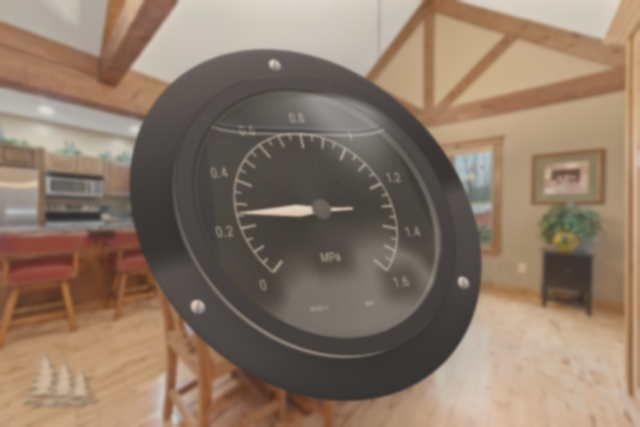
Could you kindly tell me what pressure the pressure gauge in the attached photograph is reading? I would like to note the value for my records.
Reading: 0.25 MPa
